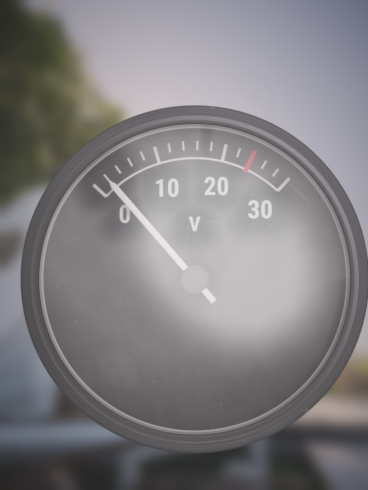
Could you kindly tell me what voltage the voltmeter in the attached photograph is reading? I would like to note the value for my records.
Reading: 2 V
